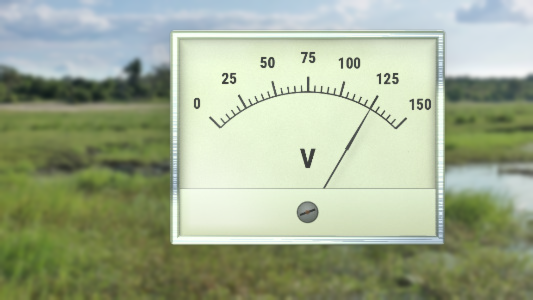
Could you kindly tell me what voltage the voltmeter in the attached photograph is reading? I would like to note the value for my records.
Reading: 125 V
